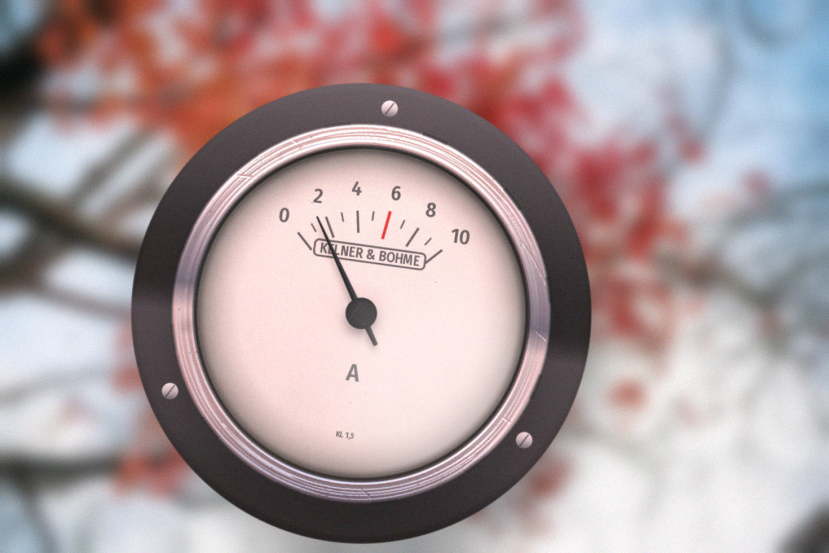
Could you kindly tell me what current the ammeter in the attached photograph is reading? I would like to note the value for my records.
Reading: 1.5 A
